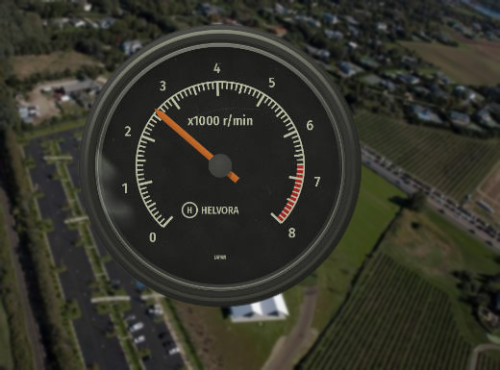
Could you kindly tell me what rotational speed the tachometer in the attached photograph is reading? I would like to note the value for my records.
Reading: 2600 rpm
